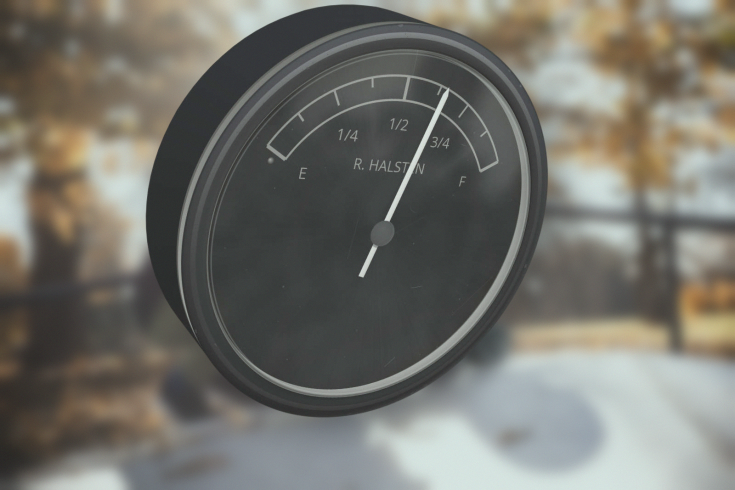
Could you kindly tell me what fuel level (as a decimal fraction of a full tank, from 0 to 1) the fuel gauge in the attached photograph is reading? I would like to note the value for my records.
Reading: 0.625
